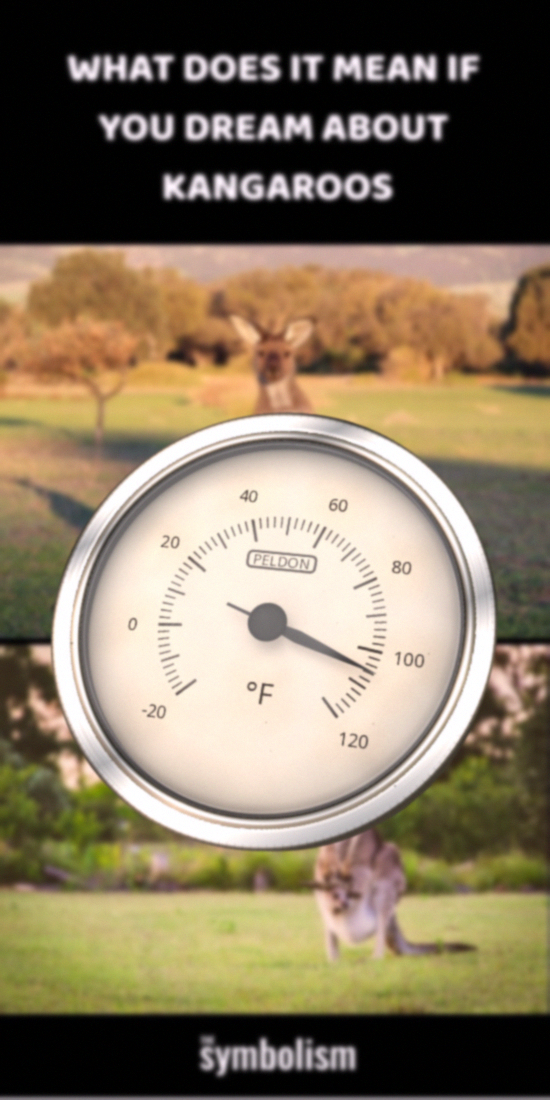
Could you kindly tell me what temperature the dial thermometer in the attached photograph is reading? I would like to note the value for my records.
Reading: 106 °F
